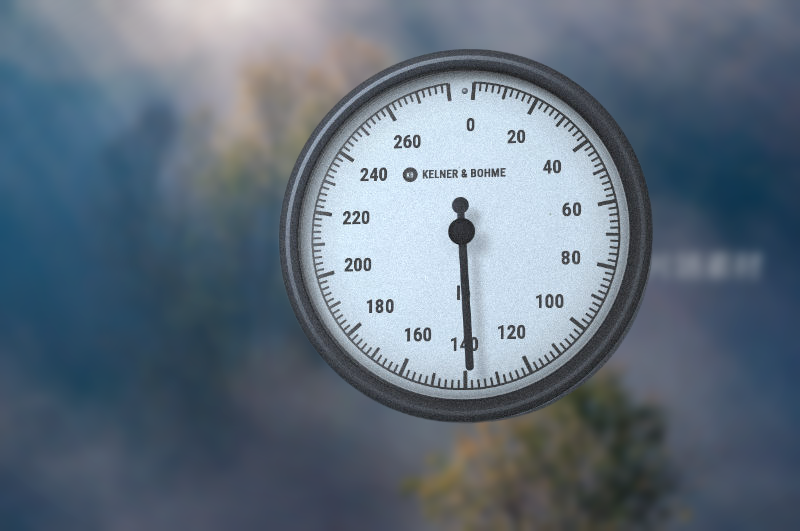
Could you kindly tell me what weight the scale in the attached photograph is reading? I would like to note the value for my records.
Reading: 138 lb
